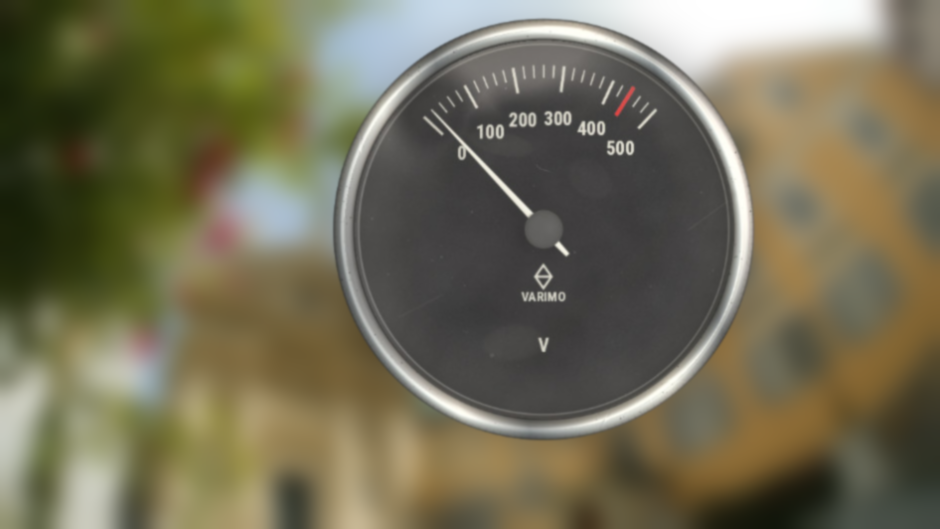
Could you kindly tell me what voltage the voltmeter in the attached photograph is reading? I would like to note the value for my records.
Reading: 20 V
